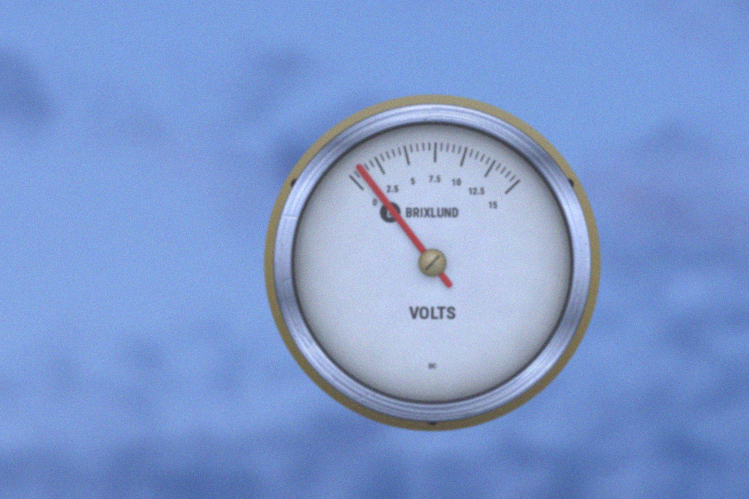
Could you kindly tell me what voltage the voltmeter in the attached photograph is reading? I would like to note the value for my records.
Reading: 1 V
